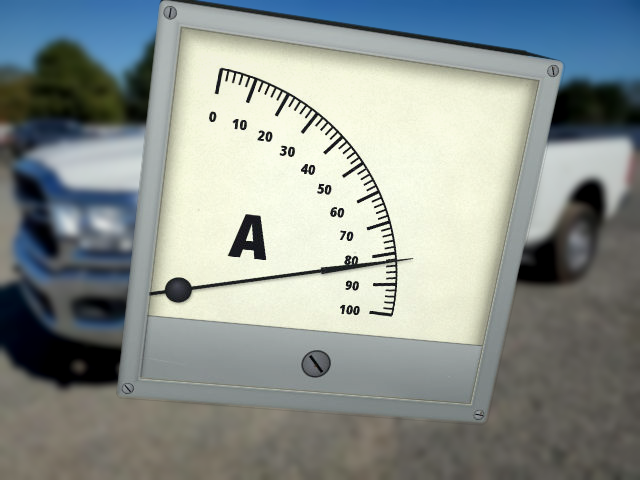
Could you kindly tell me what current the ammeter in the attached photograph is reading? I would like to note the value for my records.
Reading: 82 A
